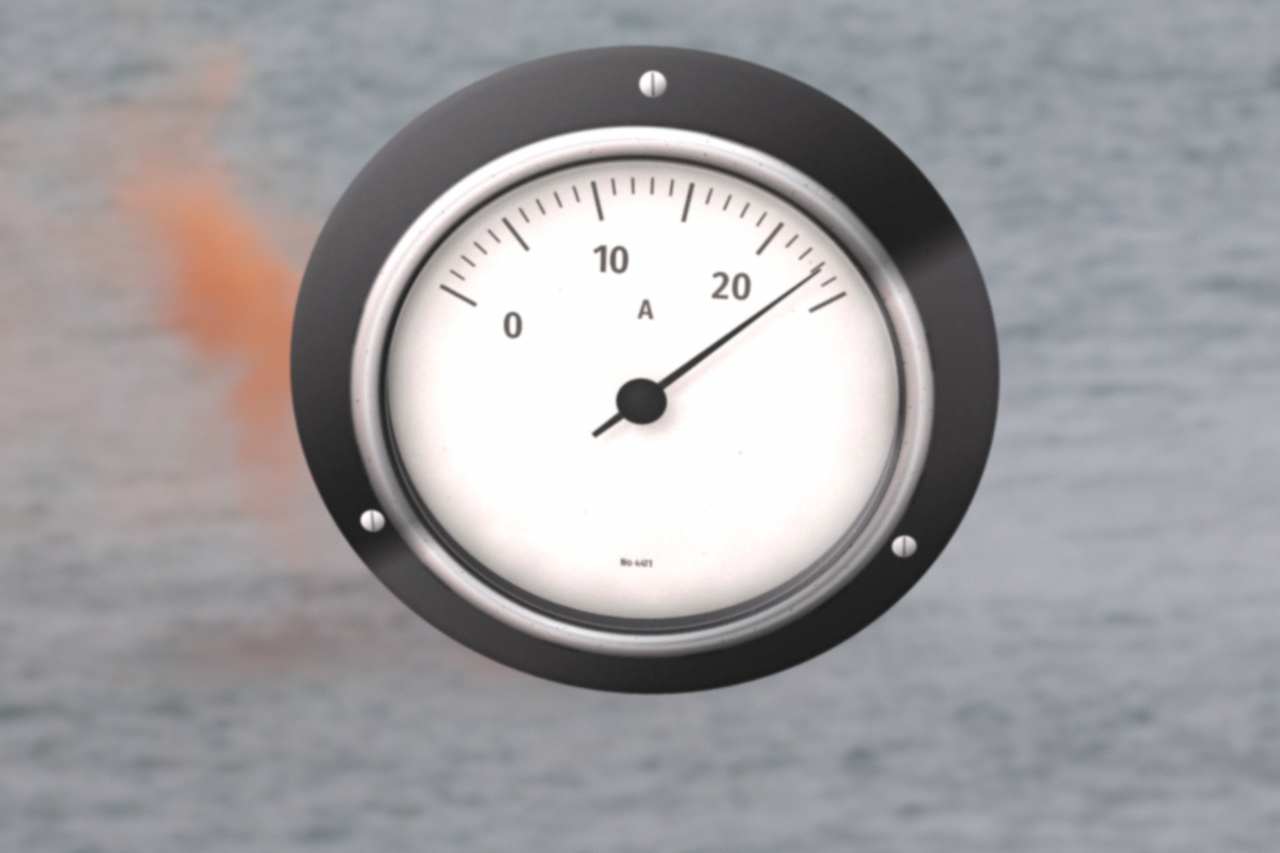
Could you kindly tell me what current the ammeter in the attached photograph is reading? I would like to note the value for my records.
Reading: 23 A
